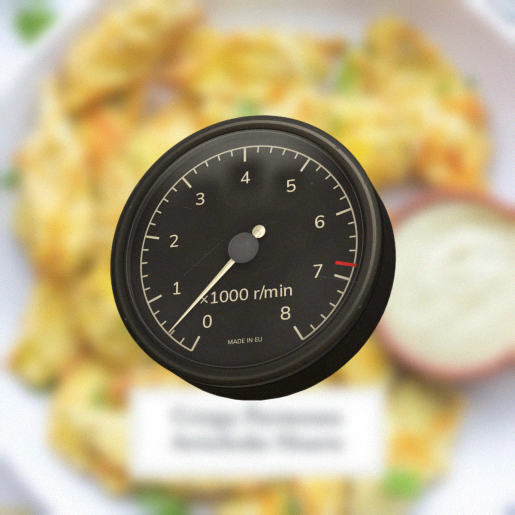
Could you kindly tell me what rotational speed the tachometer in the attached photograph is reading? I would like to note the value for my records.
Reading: 400 rpm
